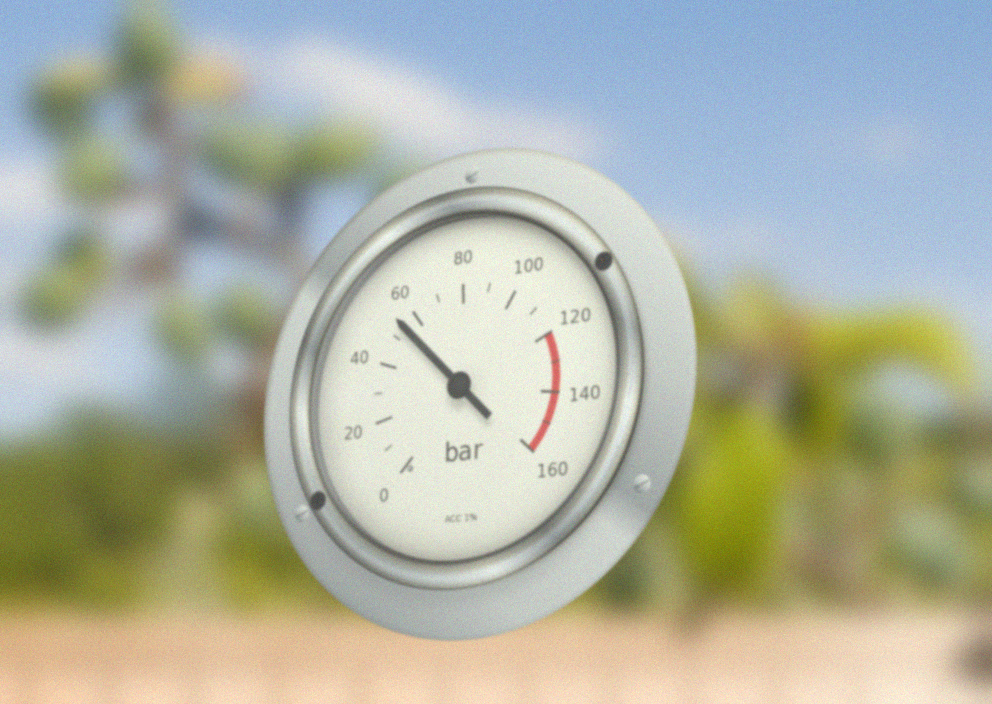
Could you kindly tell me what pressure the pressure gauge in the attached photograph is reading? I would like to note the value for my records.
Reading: 55 bar
